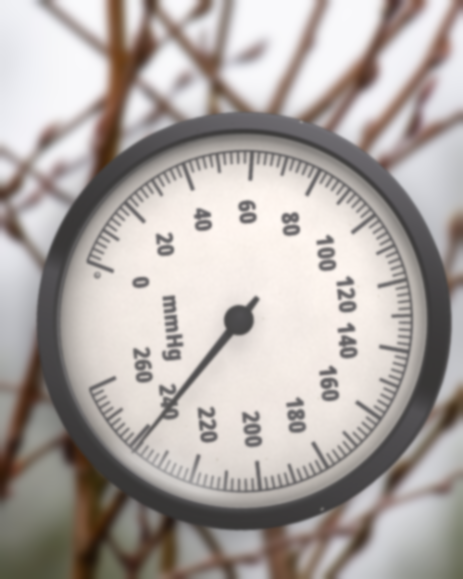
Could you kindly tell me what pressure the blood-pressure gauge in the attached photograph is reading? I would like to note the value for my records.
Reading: 238 mmHg
